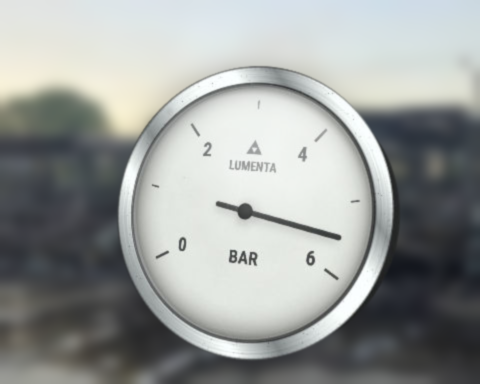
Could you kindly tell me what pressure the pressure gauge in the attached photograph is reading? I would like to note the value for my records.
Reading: 5.5 bar
